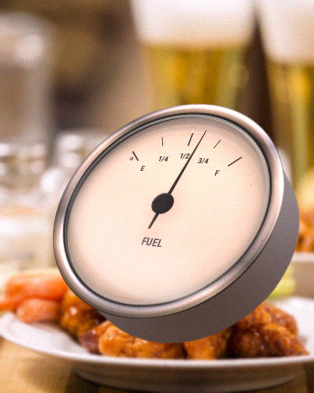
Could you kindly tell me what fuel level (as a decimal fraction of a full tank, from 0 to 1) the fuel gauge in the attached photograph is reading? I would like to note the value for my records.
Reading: 0.625
